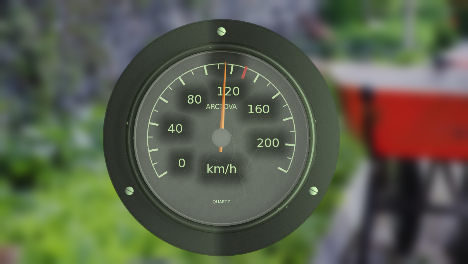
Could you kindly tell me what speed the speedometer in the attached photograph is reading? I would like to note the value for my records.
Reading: 115 km/h
